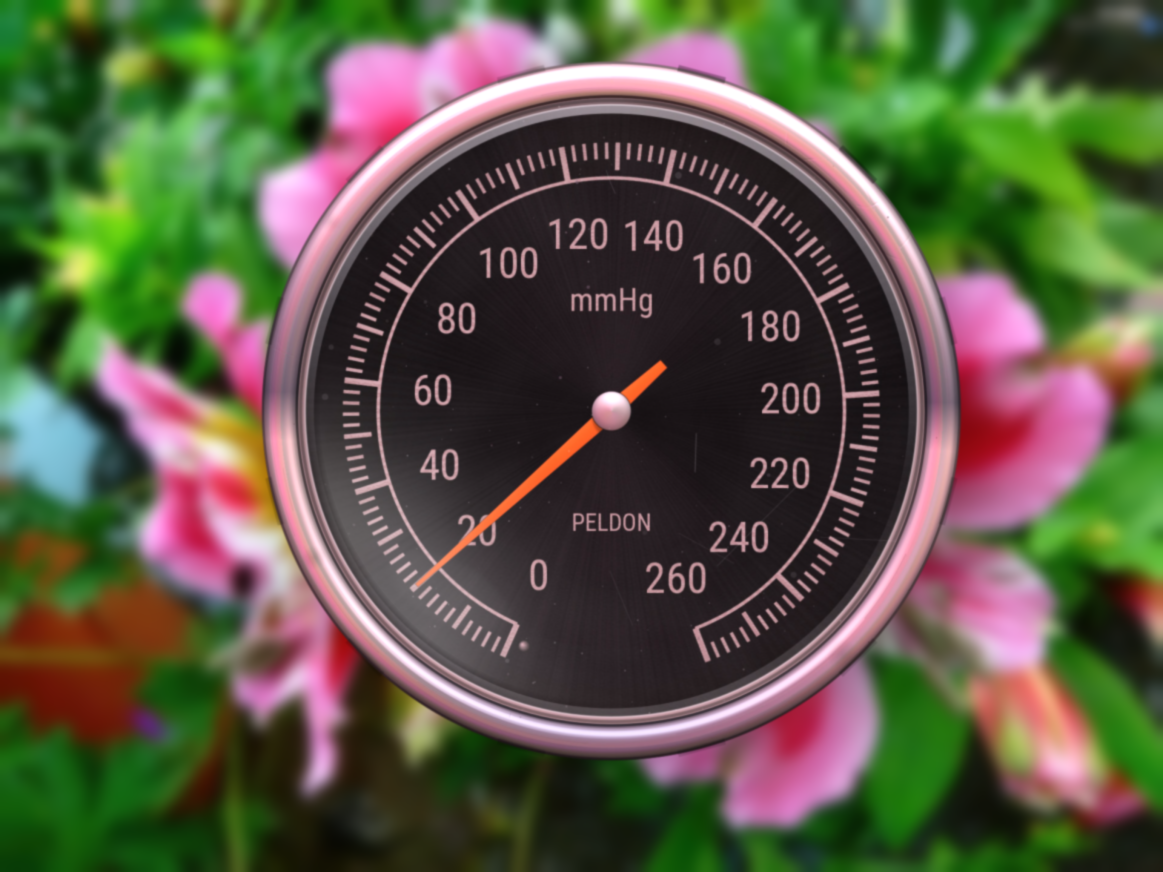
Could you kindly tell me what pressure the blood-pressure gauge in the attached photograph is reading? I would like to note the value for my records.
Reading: 20 mmHg
